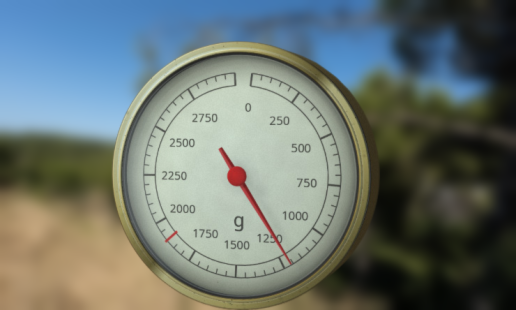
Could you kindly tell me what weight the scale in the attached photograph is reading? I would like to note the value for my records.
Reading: 1200 g
